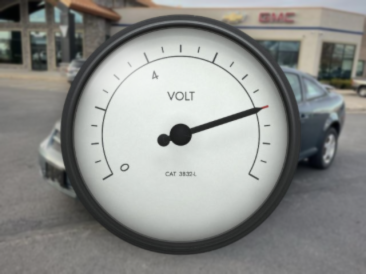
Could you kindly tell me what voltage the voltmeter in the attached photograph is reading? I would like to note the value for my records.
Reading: 8 V
